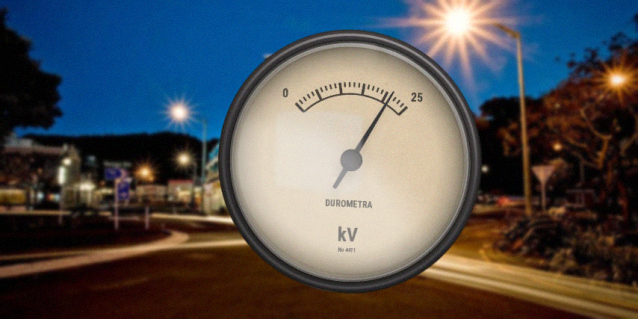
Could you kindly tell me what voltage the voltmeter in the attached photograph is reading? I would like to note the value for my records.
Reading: 21 kV
